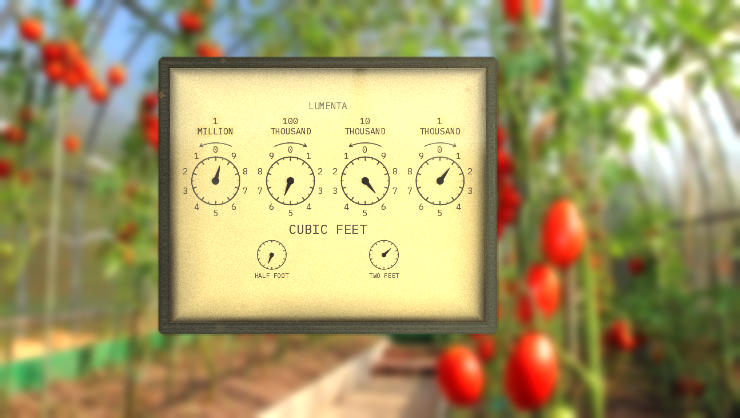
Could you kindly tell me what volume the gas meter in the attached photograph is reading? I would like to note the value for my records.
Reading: 956100 ft³
